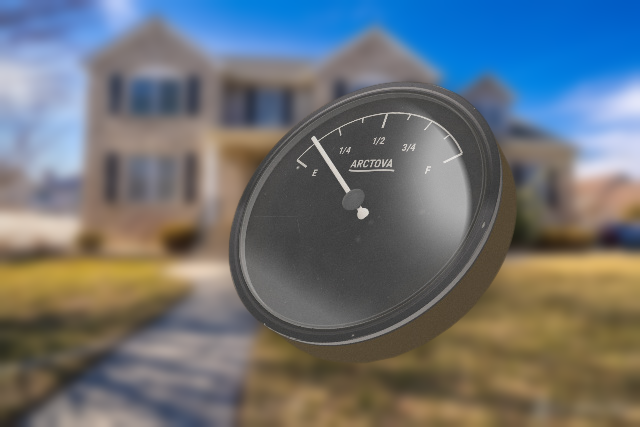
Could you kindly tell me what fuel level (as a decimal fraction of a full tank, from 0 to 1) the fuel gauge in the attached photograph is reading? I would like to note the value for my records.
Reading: 0.125
